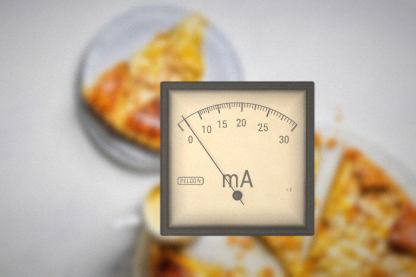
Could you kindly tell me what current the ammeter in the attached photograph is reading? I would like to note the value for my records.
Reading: 5 mA
